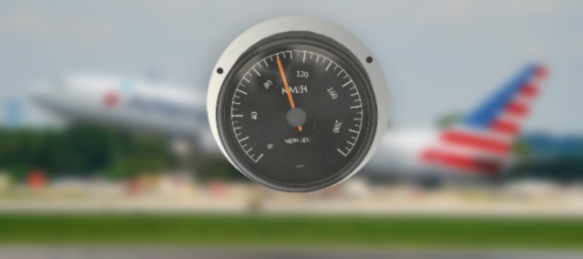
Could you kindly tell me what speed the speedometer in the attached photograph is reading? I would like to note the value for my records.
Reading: 100 km/h
